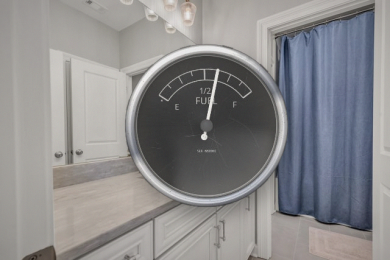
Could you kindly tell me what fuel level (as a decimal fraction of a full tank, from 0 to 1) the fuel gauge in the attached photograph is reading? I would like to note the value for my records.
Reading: 0.625
